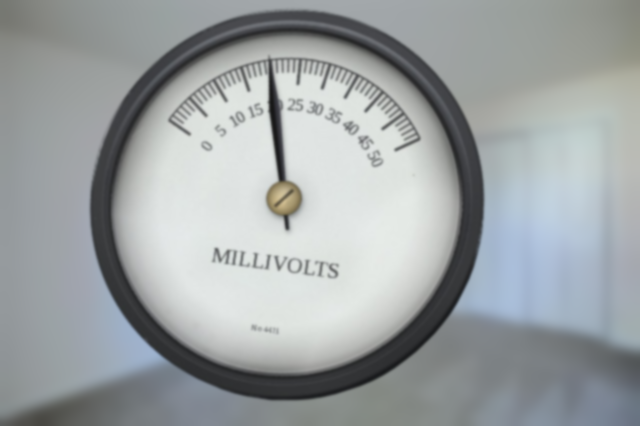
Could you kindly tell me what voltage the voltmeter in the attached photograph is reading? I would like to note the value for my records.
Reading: 20 mV
